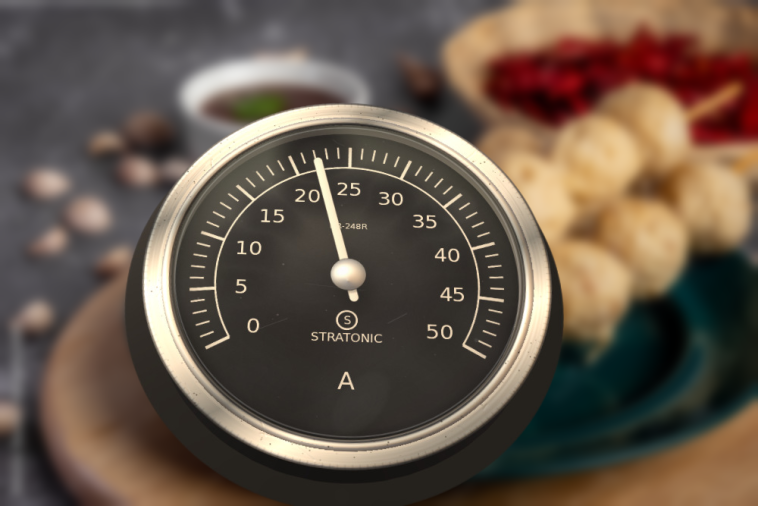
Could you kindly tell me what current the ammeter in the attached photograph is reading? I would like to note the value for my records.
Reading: 22 A
